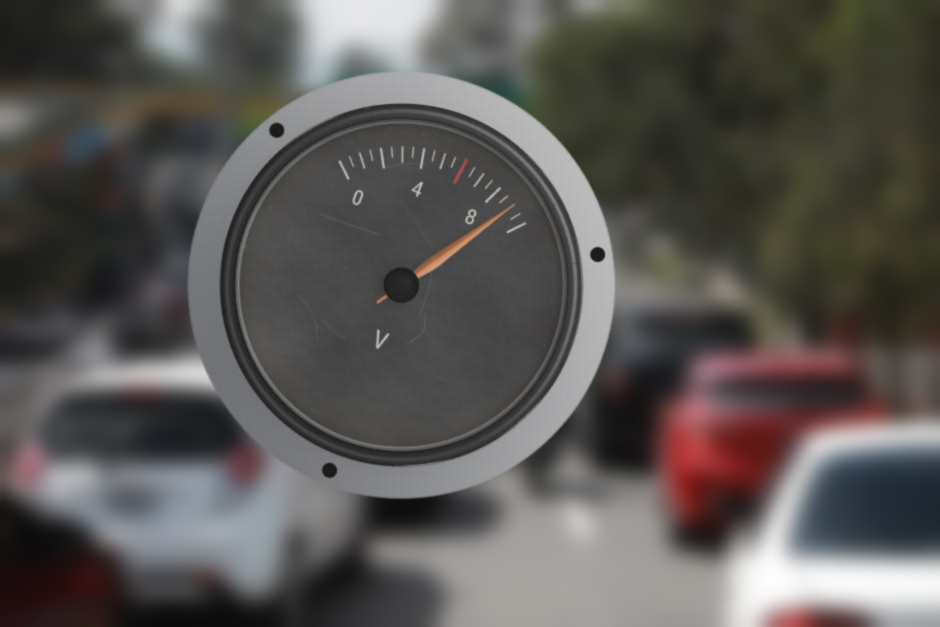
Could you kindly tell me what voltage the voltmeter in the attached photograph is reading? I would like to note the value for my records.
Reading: 9 V
